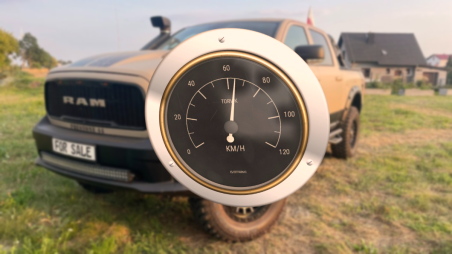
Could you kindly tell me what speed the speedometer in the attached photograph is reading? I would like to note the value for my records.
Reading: 65 km/h
